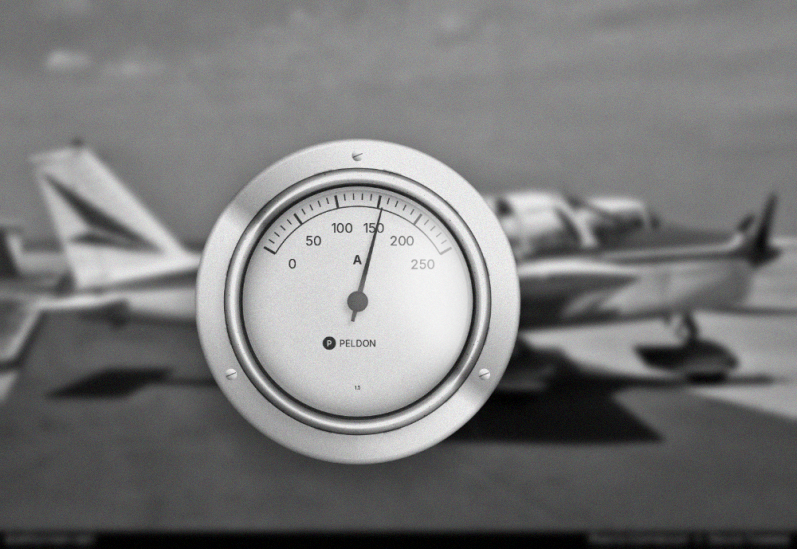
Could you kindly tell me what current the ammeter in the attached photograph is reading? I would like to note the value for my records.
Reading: 155 A
